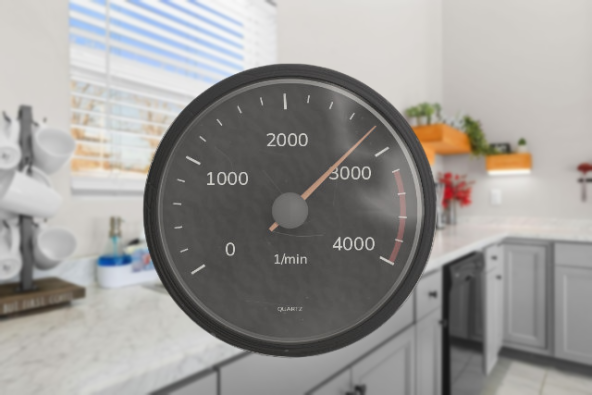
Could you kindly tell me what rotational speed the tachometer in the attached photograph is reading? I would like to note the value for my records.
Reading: 2800 rpm
